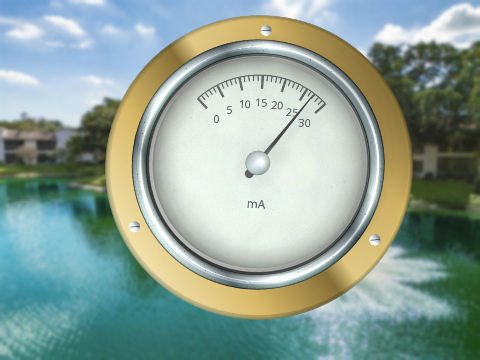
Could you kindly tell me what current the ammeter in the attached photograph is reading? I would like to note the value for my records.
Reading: 27 mA
